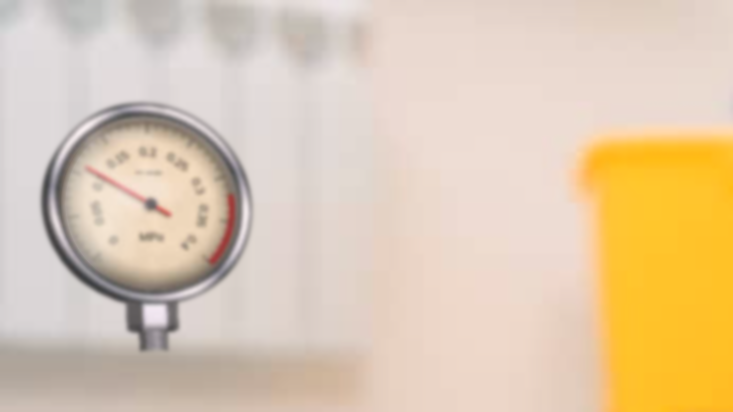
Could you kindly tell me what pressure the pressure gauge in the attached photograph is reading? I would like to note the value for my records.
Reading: 0.11 MPa
